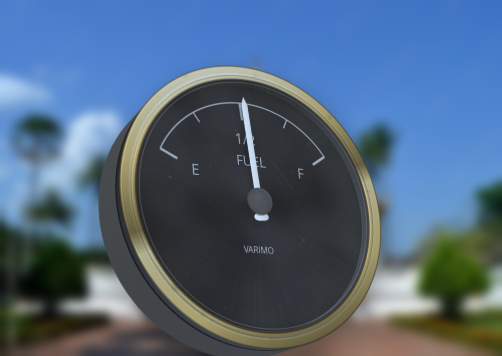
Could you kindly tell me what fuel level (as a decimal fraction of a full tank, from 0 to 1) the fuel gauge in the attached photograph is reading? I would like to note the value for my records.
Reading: 0.5
